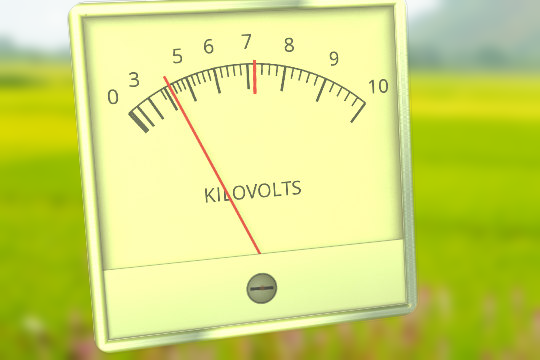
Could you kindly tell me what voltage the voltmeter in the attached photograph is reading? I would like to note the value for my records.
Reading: 4.2 kV
